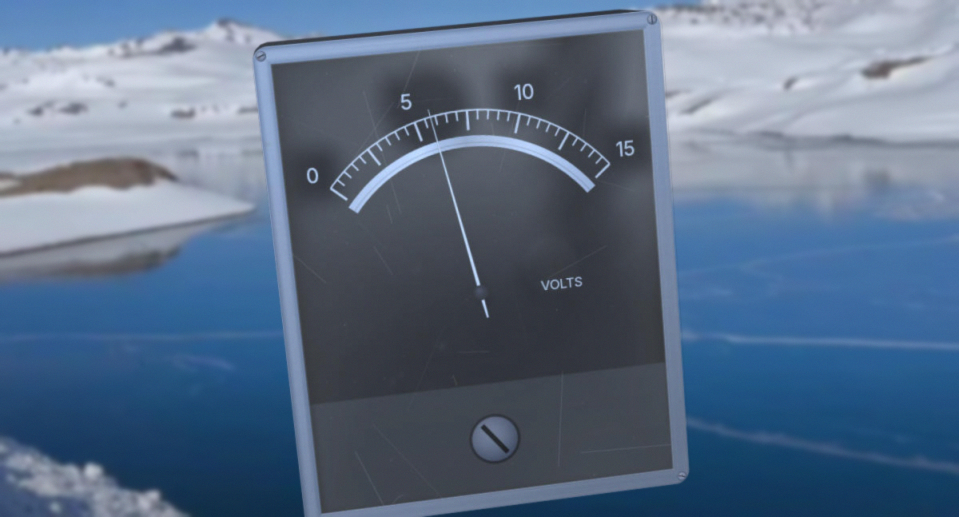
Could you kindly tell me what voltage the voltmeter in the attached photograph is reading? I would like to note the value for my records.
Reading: 5.75 V
